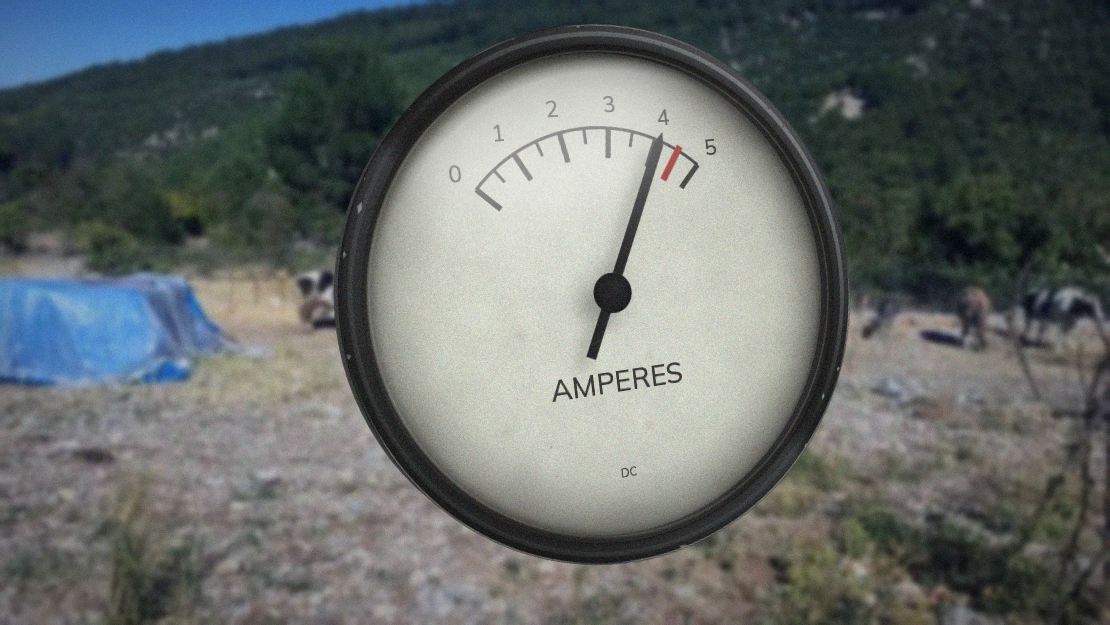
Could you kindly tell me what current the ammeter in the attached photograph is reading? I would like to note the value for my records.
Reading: 4 A
